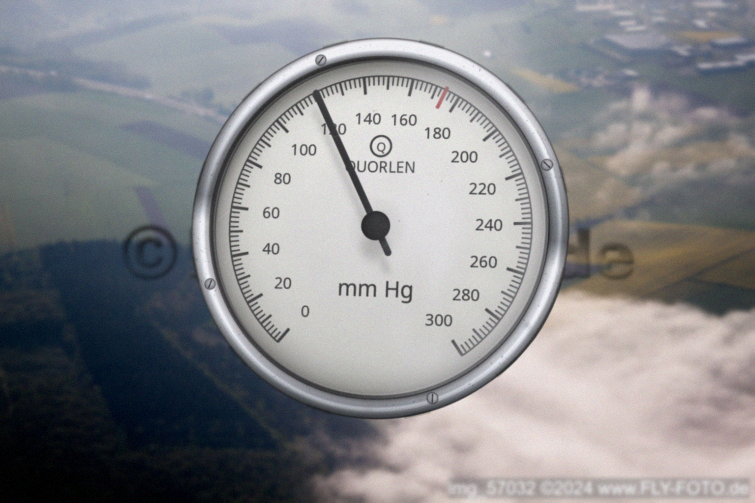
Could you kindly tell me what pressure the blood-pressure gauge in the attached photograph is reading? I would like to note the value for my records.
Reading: 120 mmHg
